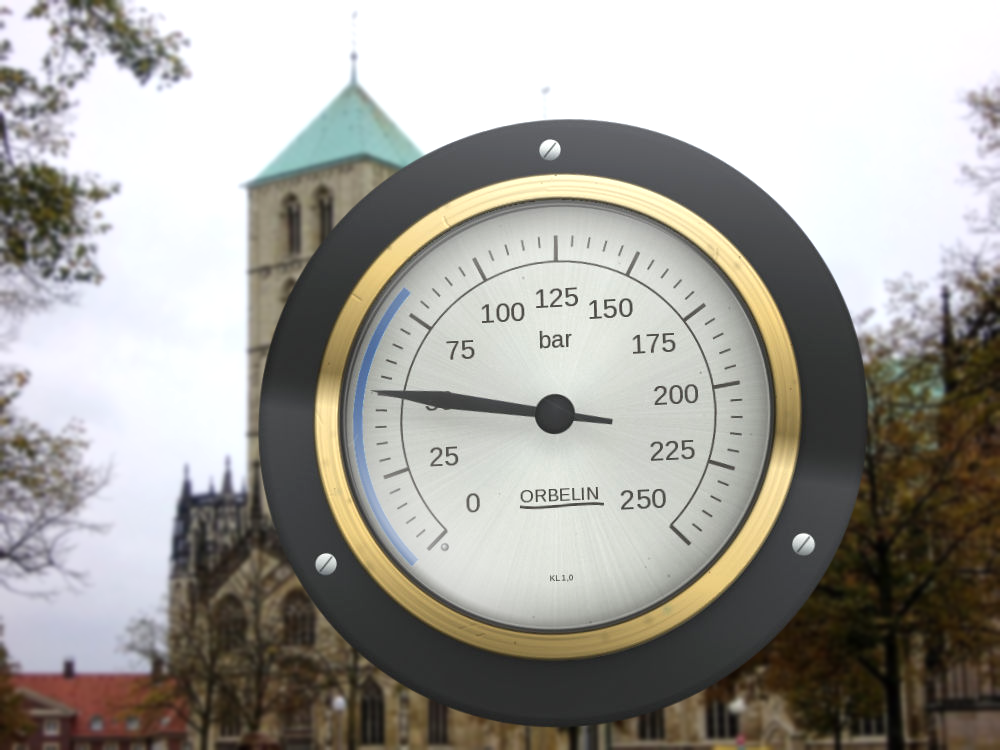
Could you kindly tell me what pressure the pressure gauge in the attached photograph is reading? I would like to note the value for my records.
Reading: 50 bar
